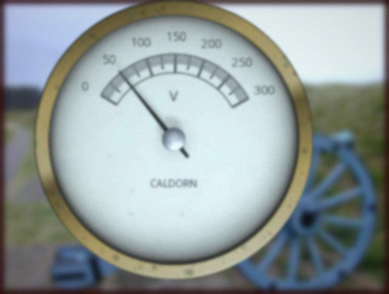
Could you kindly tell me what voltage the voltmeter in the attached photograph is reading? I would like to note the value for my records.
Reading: 50 V
